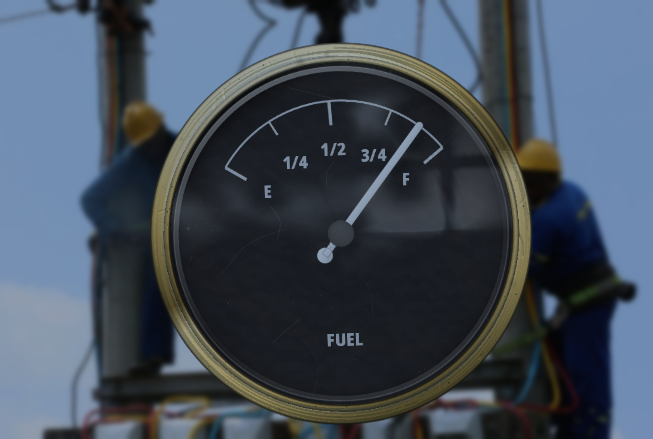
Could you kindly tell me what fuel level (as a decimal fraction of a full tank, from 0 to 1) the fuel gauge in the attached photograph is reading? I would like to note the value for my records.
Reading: 0.875
